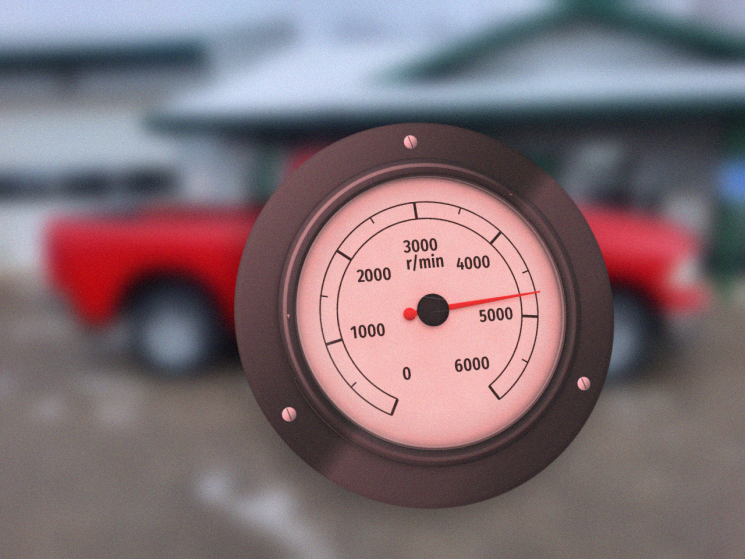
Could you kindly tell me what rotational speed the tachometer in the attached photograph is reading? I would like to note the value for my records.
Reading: 4750 rpm
